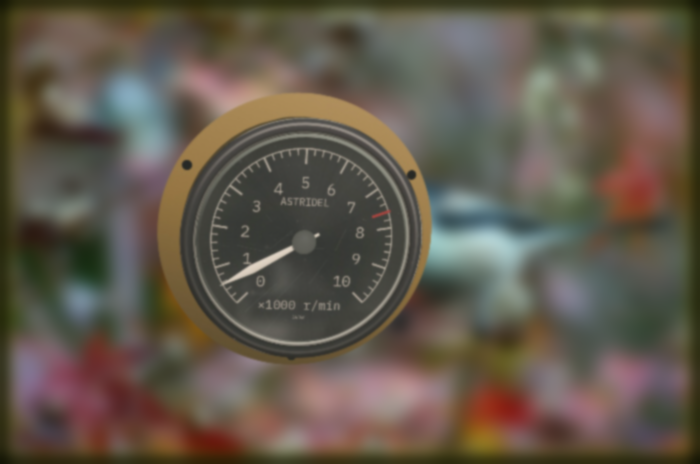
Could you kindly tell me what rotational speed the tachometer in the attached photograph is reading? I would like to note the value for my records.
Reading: 600 rpm
